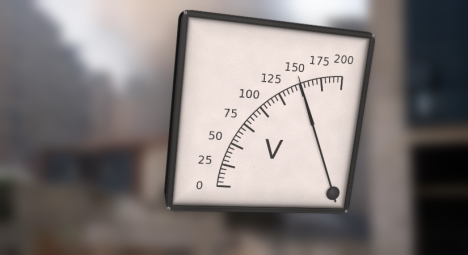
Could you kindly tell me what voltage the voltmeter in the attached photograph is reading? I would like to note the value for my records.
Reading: 150 V
